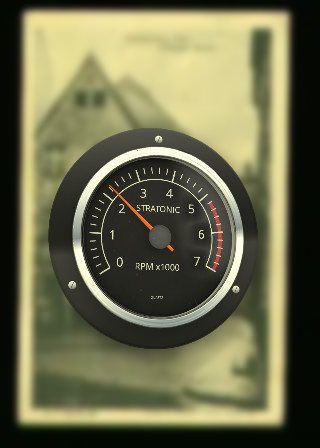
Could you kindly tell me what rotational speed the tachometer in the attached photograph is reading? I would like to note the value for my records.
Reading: 2200 rpm
